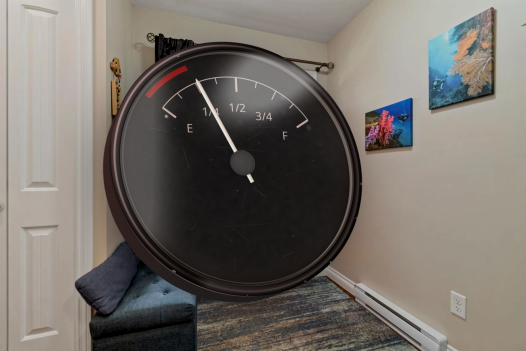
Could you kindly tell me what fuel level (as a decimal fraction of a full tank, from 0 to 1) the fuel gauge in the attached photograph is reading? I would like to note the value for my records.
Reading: 0.25
